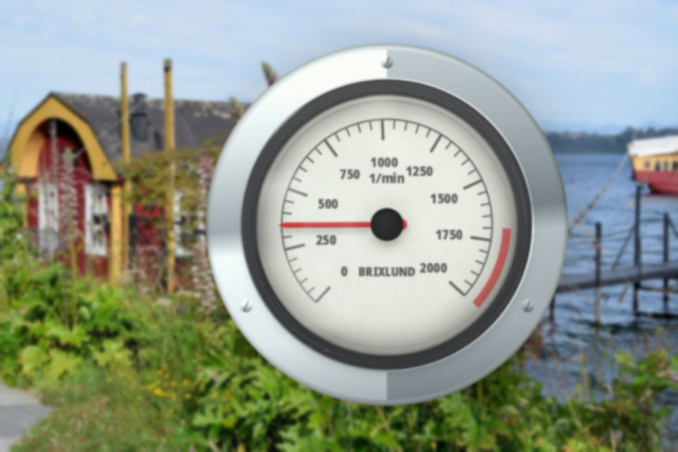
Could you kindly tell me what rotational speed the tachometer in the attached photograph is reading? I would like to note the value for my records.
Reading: 350 rpm
